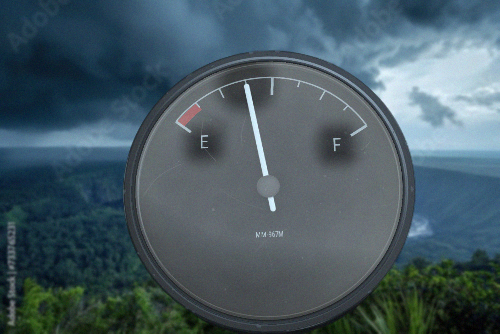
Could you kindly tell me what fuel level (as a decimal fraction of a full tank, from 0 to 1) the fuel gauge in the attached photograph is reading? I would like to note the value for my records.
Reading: 0.375
